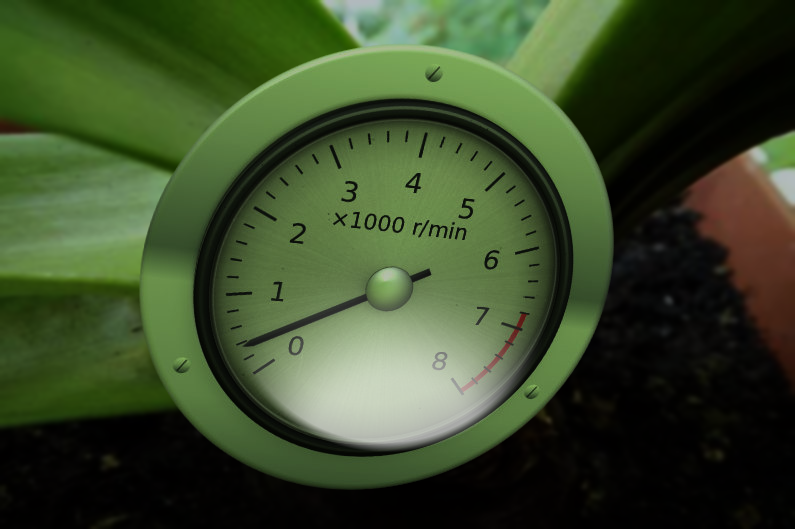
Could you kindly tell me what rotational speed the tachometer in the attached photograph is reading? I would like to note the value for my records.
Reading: 400 rpm
